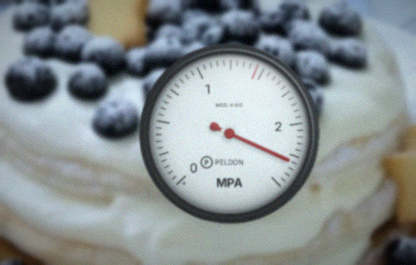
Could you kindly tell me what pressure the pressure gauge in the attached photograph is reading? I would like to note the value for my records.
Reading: 2.3 MPa
